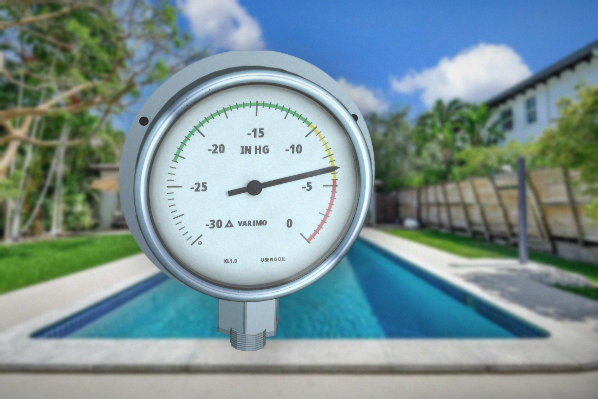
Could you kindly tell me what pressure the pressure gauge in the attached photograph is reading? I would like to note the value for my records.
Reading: -6.5 inHg
